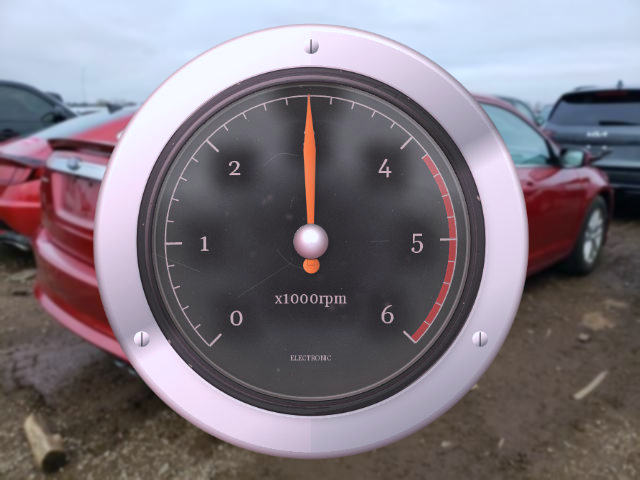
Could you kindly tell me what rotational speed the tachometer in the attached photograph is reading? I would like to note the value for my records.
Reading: 3000 rpm
